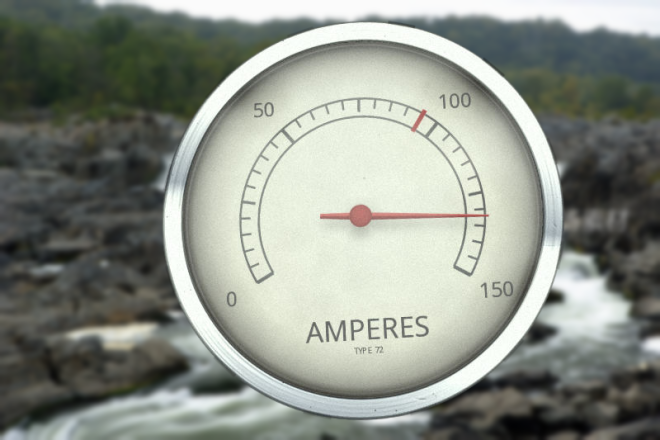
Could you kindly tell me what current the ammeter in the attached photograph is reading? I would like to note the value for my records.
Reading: 132.5 A
